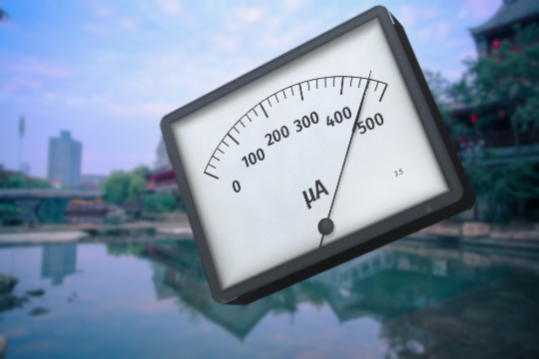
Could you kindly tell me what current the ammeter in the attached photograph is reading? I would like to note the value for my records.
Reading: 460 µA
